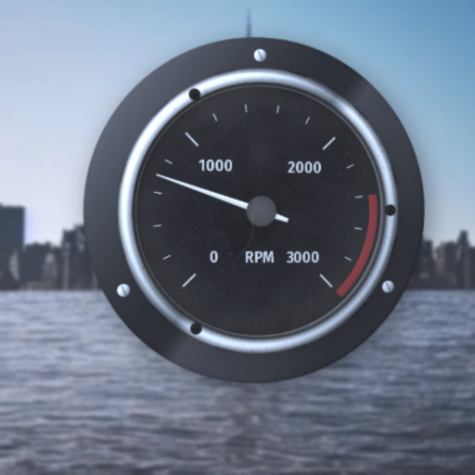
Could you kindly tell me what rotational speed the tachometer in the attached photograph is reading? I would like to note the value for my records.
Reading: 700 rpm
